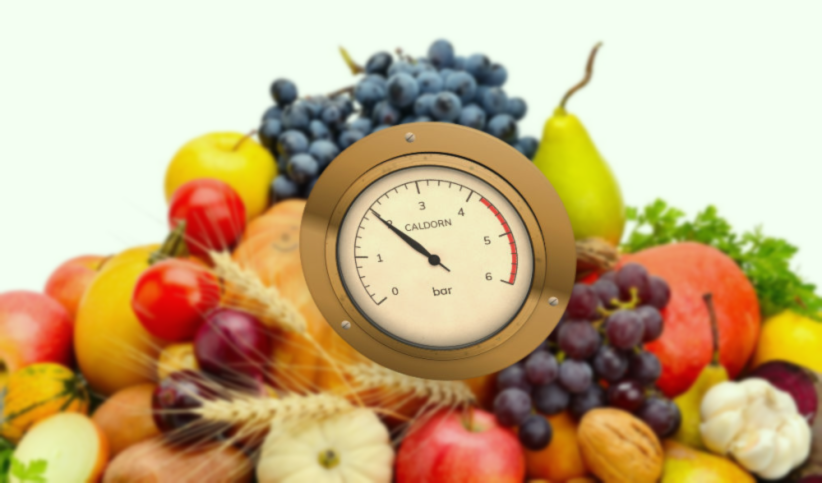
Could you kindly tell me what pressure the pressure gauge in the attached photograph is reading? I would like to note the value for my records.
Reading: 2 bar
